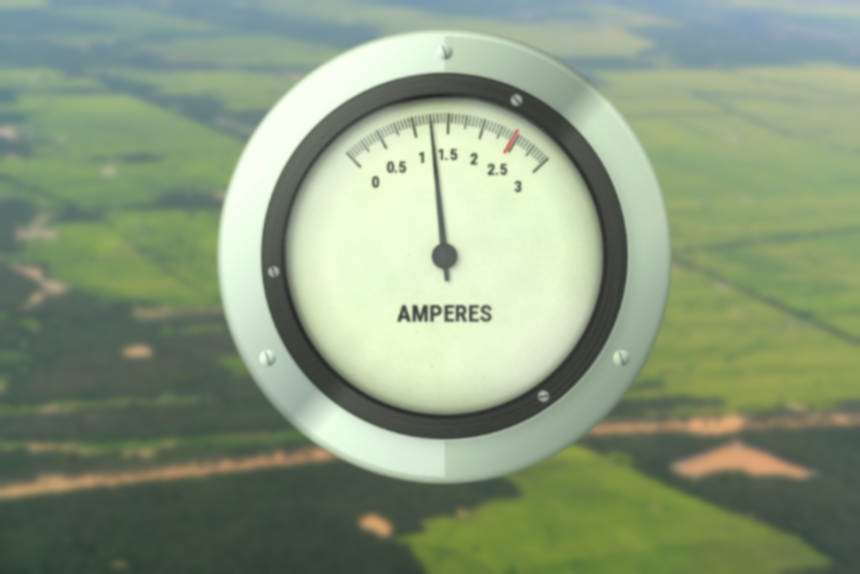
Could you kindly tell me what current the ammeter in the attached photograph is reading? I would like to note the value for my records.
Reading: 1.25 A
